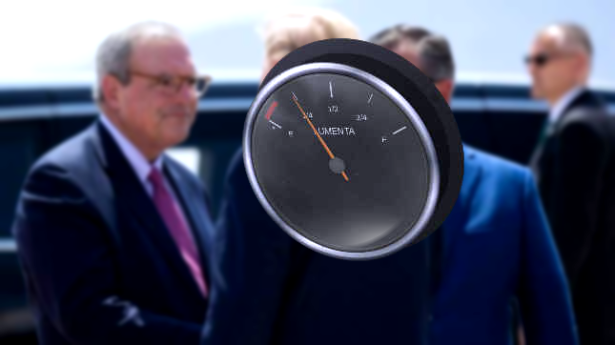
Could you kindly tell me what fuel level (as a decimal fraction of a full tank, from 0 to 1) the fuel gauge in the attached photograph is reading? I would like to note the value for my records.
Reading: 0.25
